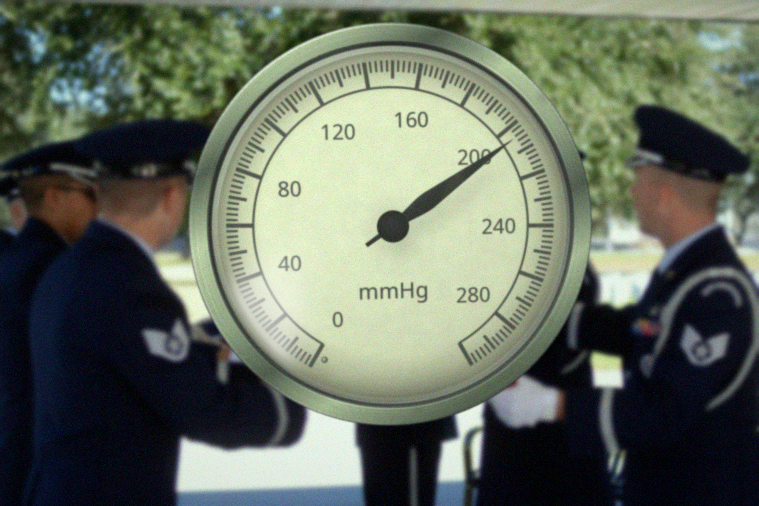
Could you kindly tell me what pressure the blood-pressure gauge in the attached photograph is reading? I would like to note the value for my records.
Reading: 204 mmHg
